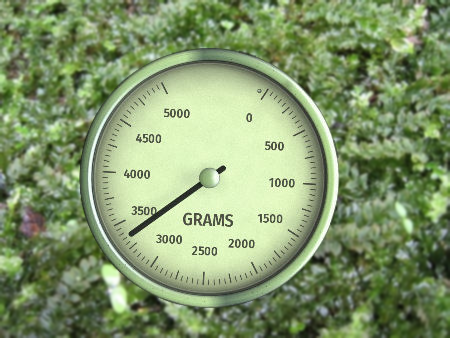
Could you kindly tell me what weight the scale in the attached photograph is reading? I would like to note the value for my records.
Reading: 3350 g
